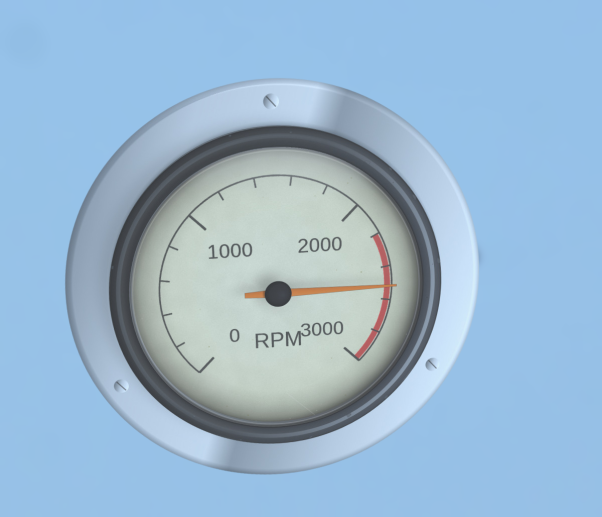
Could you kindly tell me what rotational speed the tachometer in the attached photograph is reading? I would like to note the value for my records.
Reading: 2500 rpm
